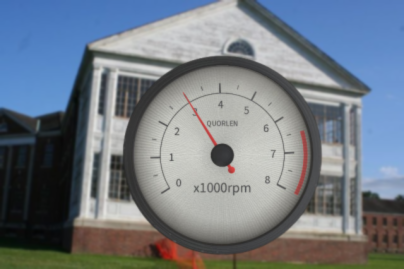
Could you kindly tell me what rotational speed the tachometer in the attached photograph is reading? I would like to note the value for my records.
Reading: 3000 rpm
